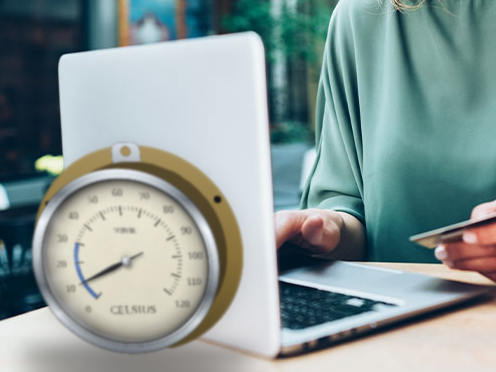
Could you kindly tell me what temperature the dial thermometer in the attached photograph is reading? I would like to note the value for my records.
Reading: 10 °C
